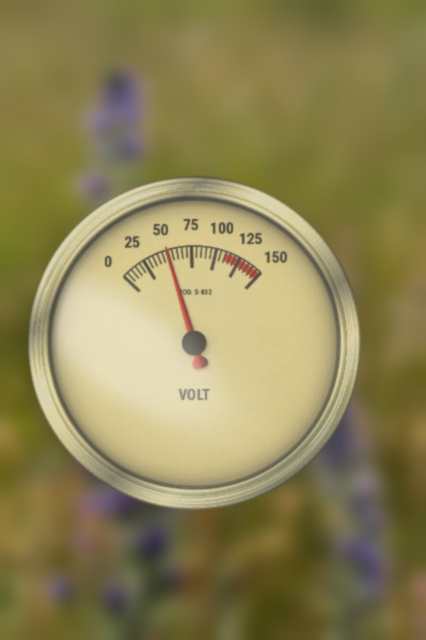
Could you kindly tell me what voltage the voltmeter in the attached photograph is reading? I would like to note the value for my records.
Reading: 50 V
